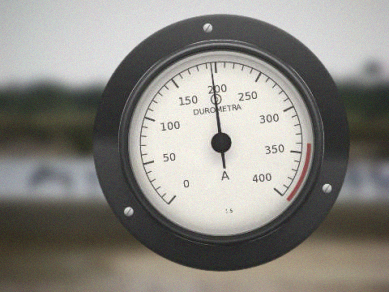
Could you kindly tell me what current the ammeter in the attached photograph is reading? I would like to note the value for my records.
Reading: 195 A
